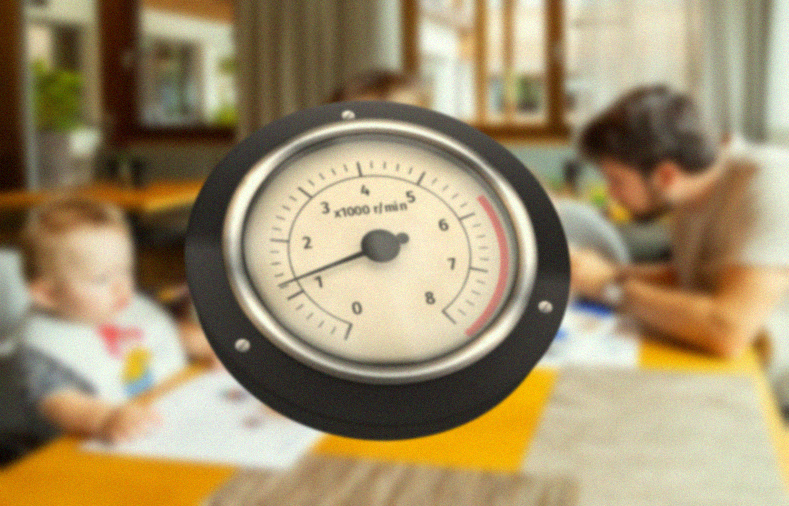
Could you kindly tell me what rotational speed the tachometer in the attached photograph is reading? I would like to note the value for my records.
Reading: 1200 rpm
